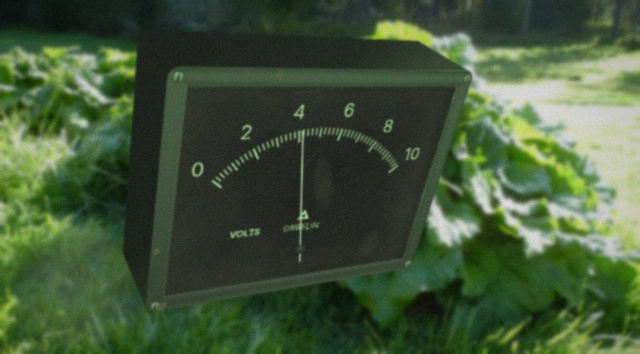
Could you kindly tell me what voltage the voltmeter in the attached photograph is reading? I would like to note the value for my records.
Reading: 4 V
